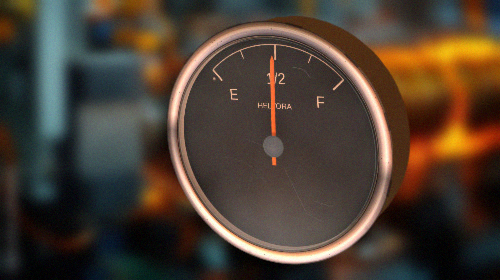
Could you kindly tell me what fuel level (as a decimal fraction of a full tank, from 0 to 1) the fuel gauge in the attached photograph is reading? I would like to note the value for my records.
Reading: 0.5
